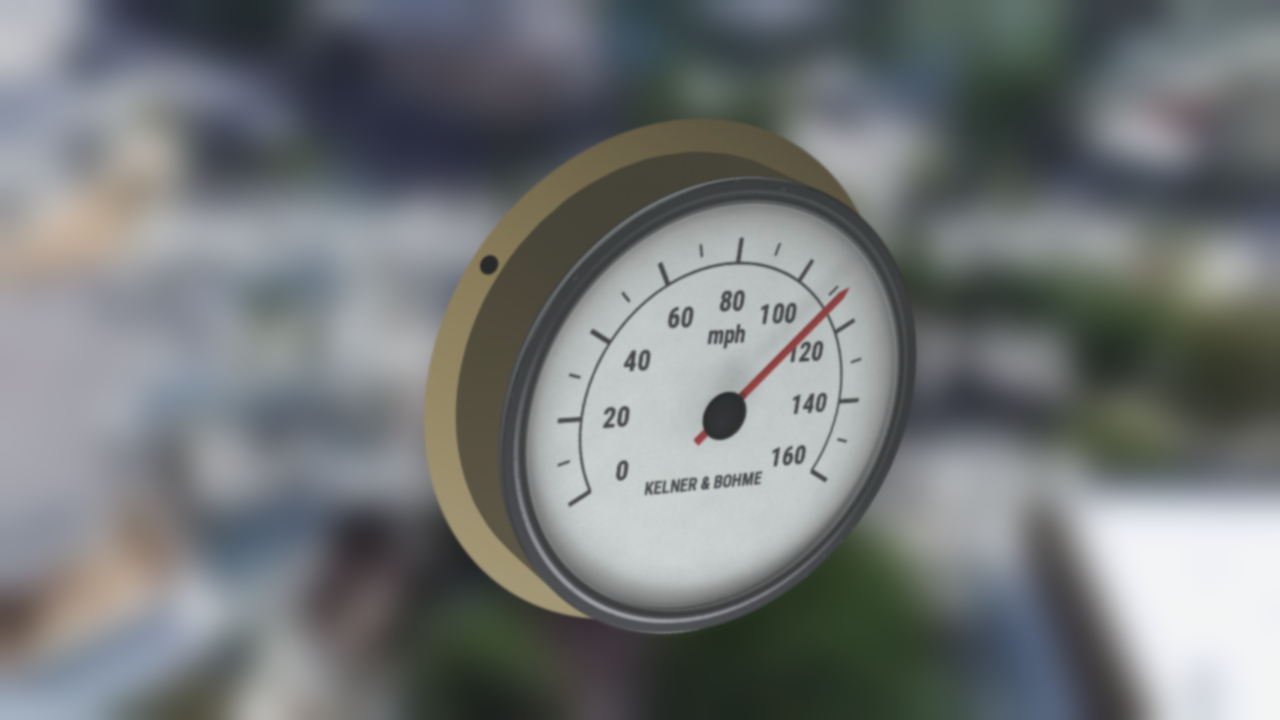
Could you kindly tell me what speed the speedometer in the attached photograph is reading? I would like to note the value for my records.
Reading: 110 mph
